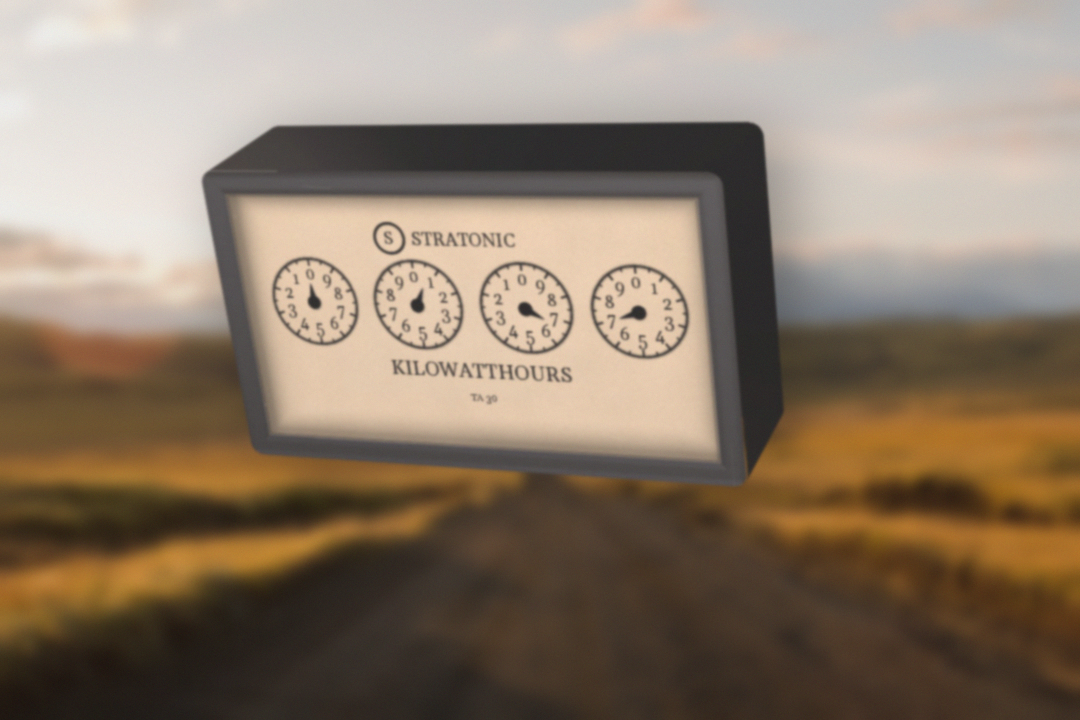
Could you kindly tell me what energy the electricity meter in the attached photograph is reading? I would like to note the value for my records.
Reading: 67 kWh
